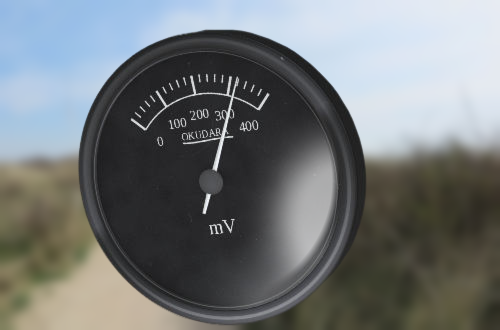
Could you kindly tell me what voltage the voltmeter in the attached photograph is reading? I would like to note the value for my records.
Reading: 320 mV
